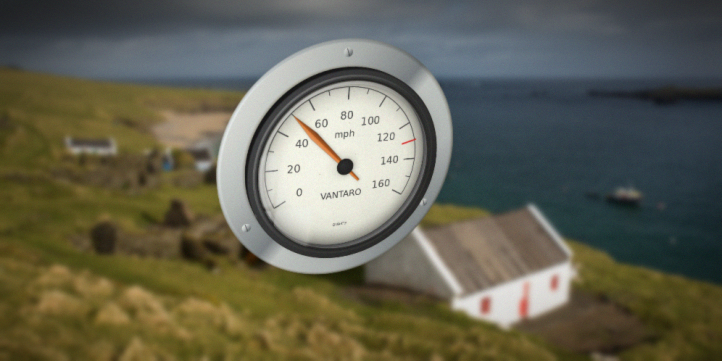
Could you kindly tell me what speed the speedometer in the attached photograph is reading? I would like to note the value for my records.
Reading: 50 mph
